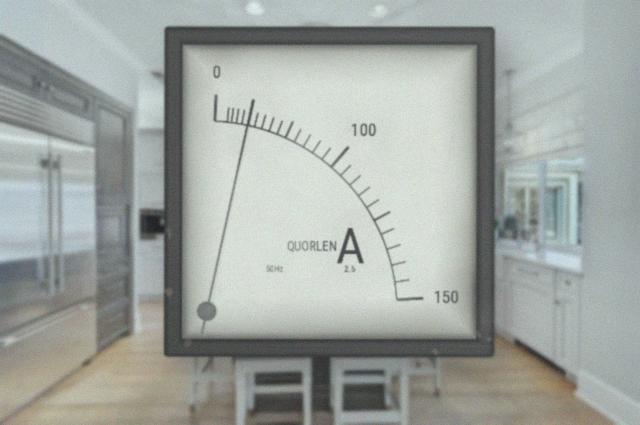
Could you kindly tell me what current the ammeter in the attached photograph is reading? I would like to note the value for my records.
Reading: 50 A
